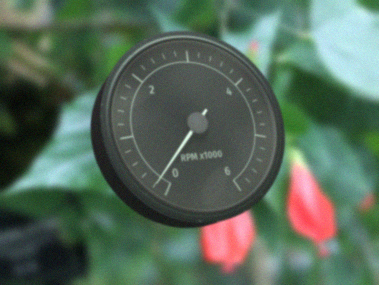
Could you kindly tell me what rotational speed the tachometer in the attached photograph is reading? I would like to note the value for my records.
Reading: 200 rpm
